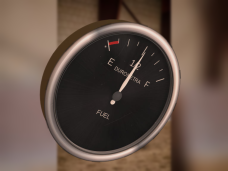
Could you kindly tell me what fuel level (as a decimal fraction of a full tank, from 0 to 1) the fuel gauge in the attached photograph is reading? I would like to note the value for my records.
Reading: 0.5
